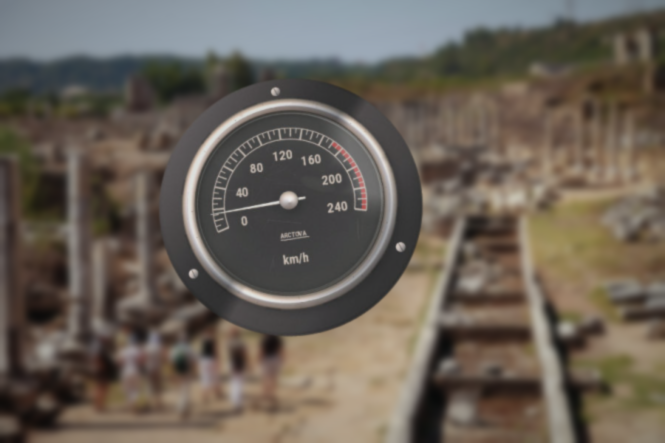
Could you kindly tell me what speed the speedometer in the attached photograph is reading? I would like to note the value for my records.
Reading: 15 km/h
